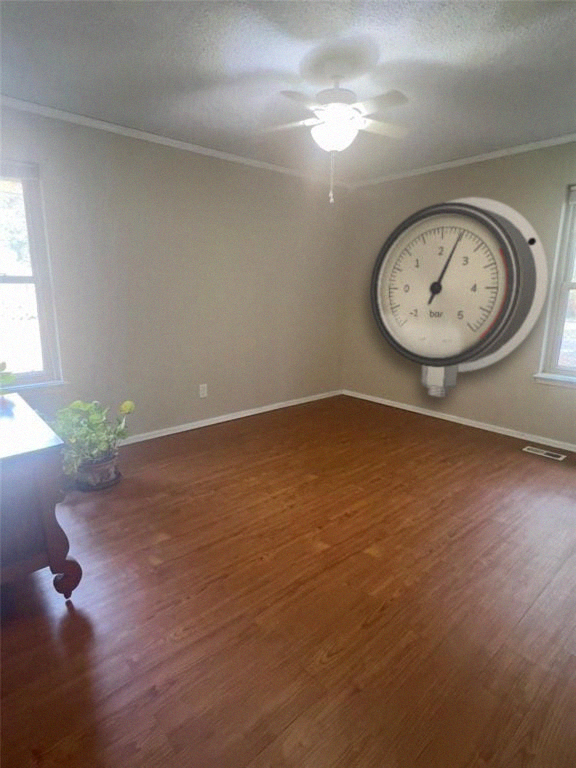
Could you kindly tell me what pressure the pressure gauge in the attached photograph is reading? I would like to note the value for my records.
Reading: 2.5 bar
